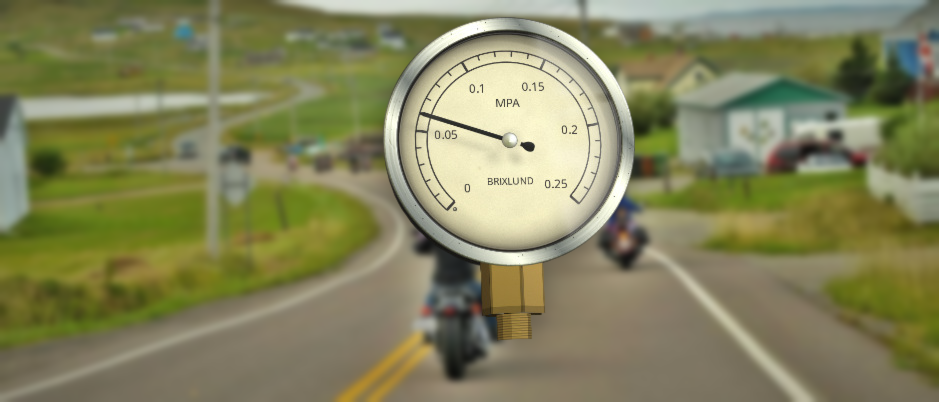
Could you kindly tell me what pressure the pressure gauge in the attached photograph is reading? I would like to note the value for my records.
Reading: 0.06 MPa
